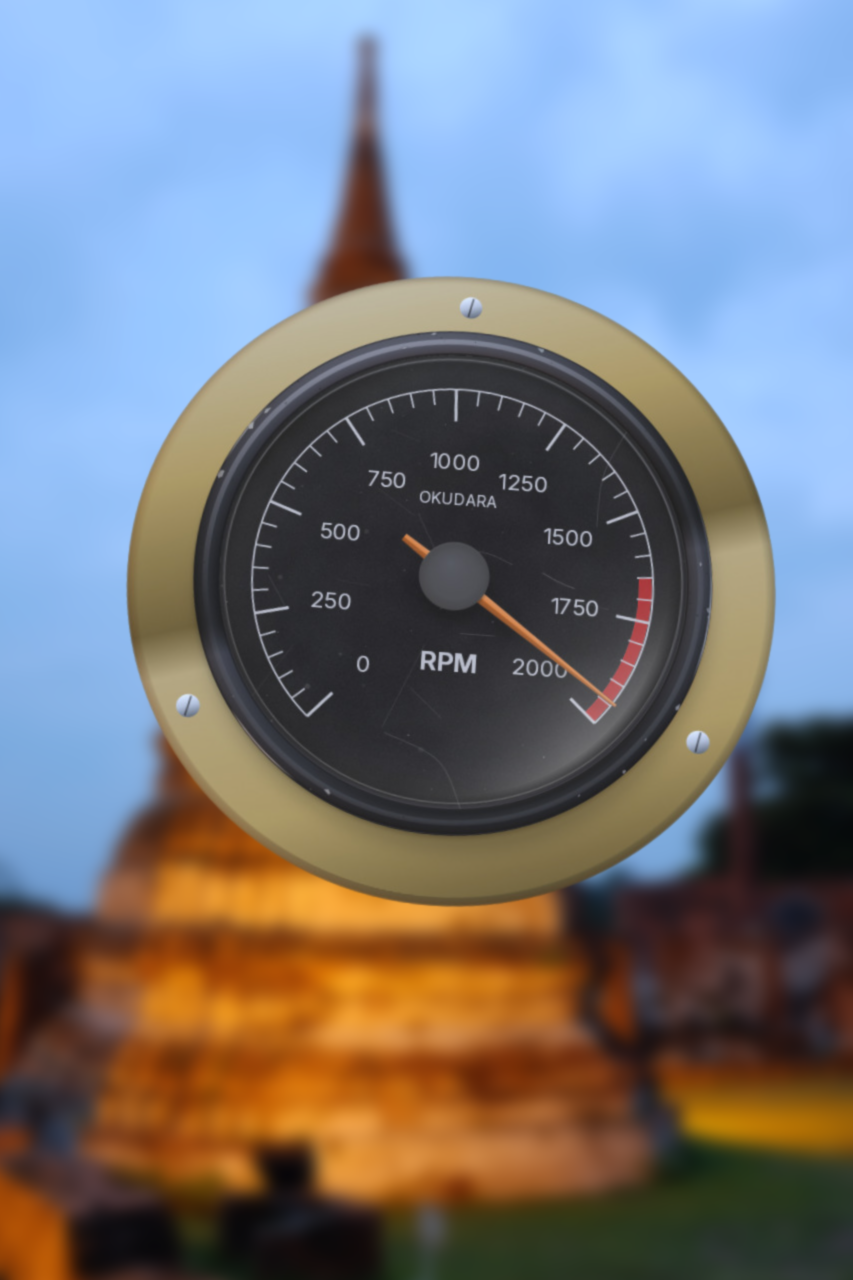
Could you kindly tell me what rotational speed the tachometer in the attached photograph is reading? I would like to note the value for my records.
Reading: 1950 rpm
